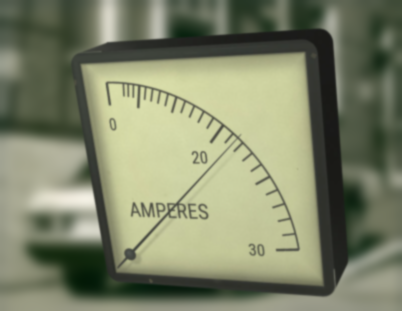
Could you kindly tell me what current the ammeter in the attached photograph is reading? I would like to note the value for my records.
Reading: 21.5 A
